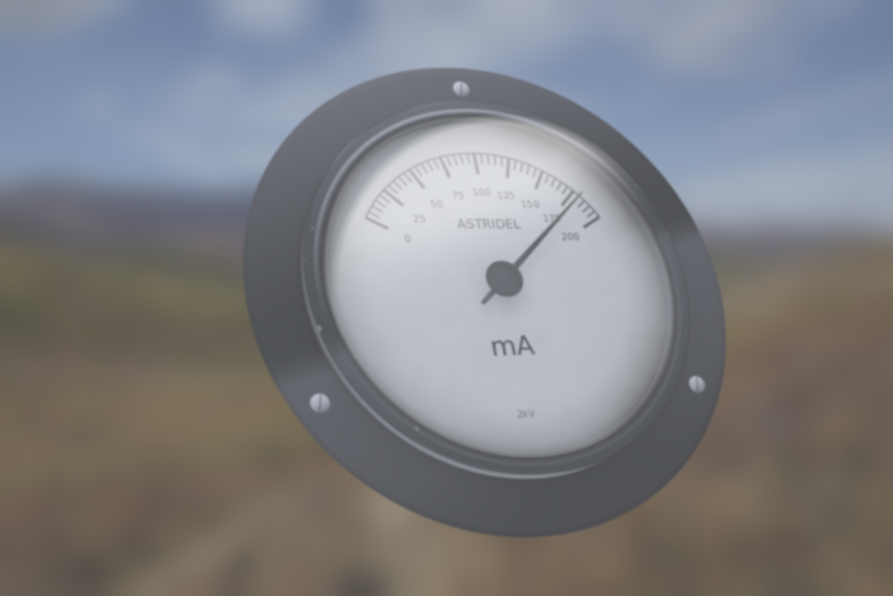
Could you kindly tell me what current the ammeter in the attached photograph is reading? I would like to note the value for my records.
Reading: 180 mA
